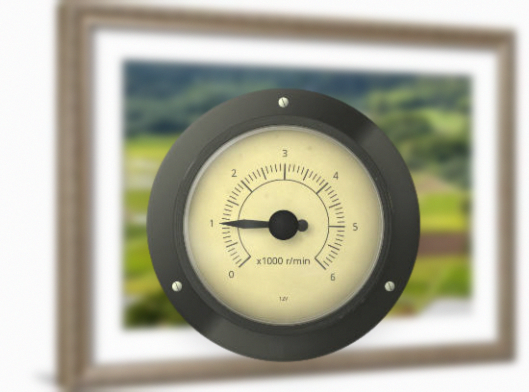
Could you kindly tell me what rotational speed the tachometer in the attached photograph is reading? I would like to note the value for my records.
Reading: 1000 rpm
